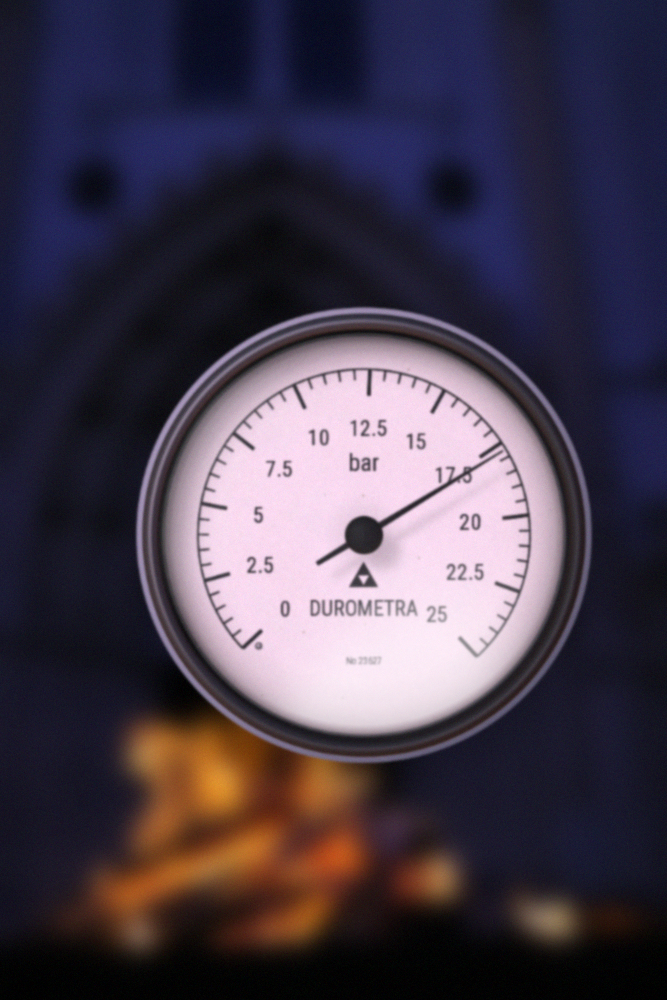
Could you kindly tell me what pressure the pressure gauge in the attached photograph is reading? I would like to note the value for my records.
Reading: 17.75 bar
